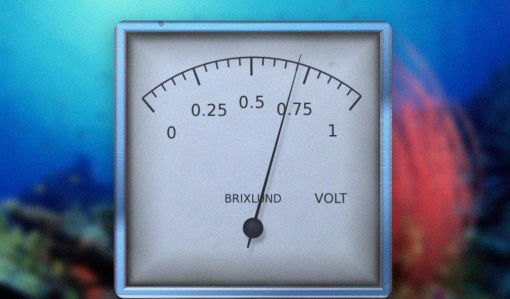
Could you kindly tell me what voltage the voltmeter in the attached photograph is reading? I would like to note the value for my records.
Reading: 0.7 V
